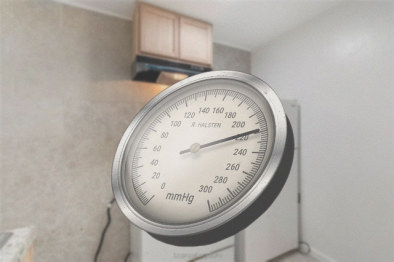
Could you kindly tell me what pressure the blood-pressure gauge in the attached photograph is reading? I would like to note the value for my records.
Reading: 220 mmHg
